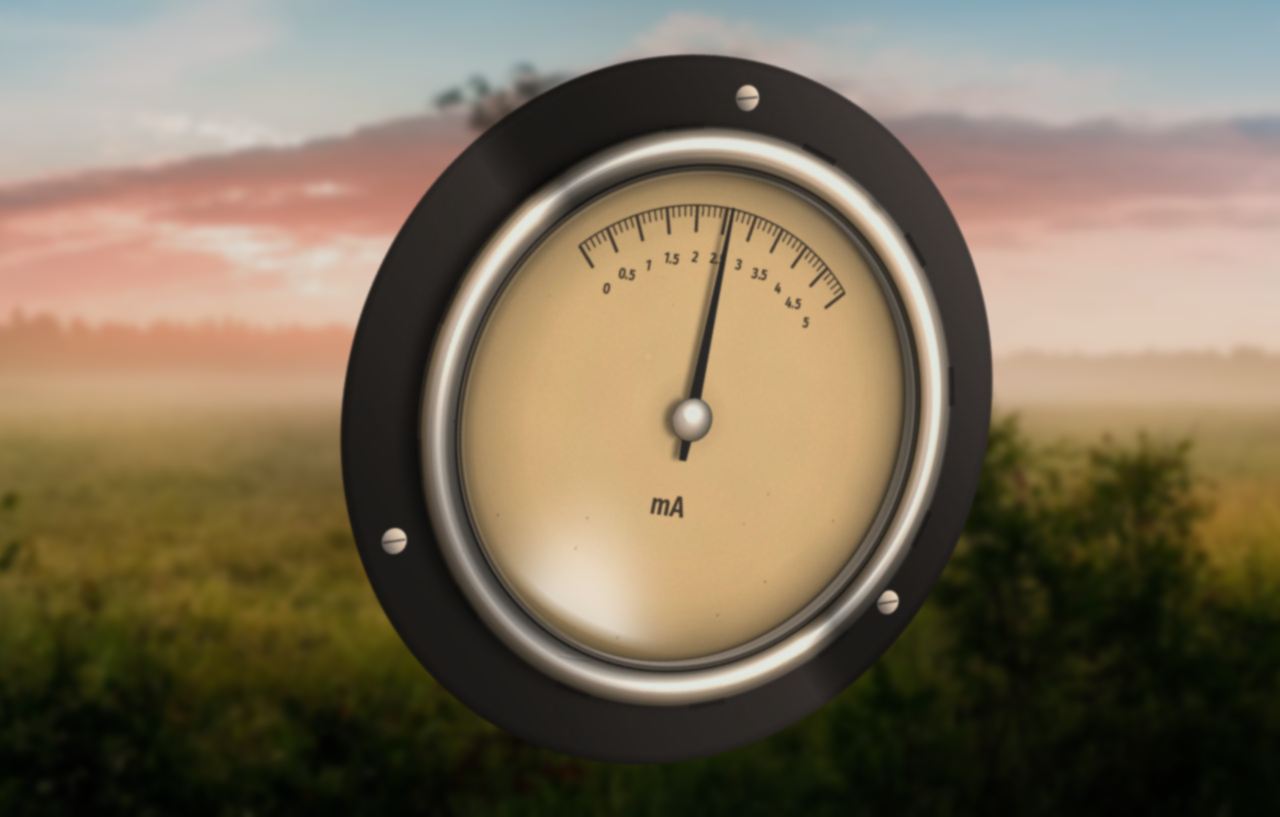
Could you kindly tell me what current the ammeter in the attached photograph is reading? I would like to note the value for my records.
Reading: 2.5 mA
